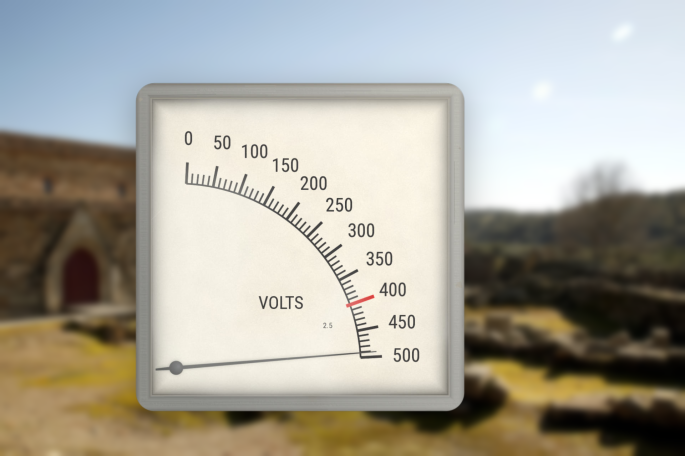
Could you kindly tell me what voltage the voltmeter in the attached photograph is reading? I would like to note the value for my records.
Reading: 490 V
